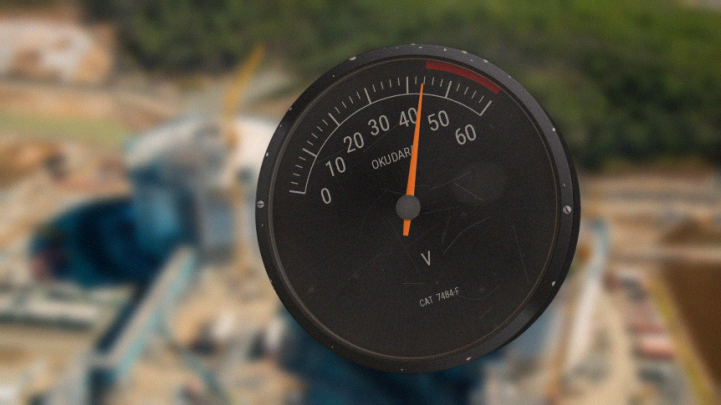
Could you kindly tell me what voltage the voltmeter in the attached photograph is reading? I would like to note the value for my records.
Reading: 44 V
